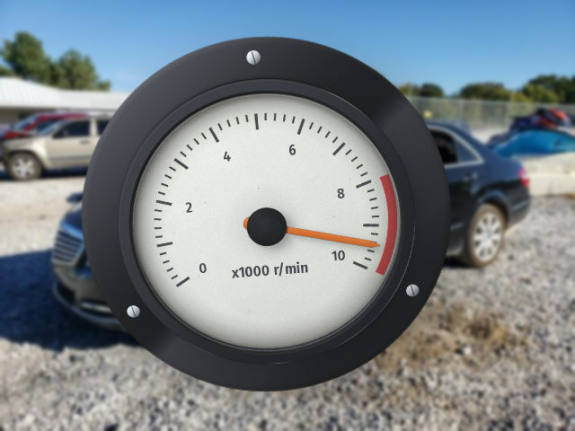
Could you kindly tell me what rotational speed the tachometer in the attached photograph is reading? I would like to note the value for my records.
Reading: 9400 rpm
